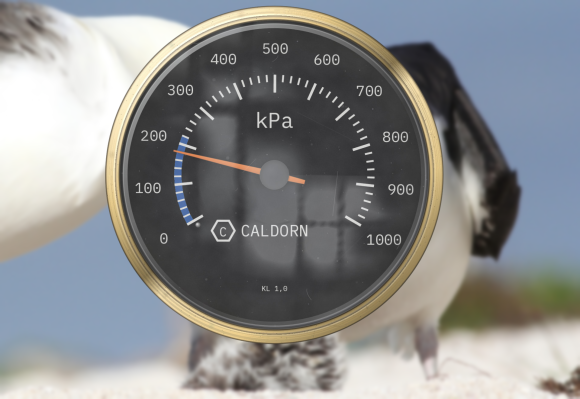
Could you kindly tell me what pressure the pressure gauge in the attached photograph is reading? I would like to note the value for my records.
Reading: 180 kPa
